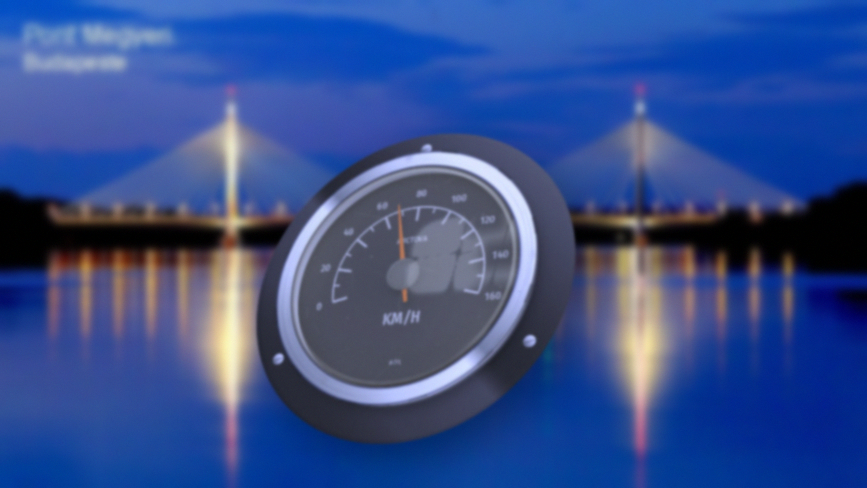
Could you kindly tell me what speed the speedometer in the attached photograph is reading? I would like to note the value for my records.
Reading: 70 km/h
